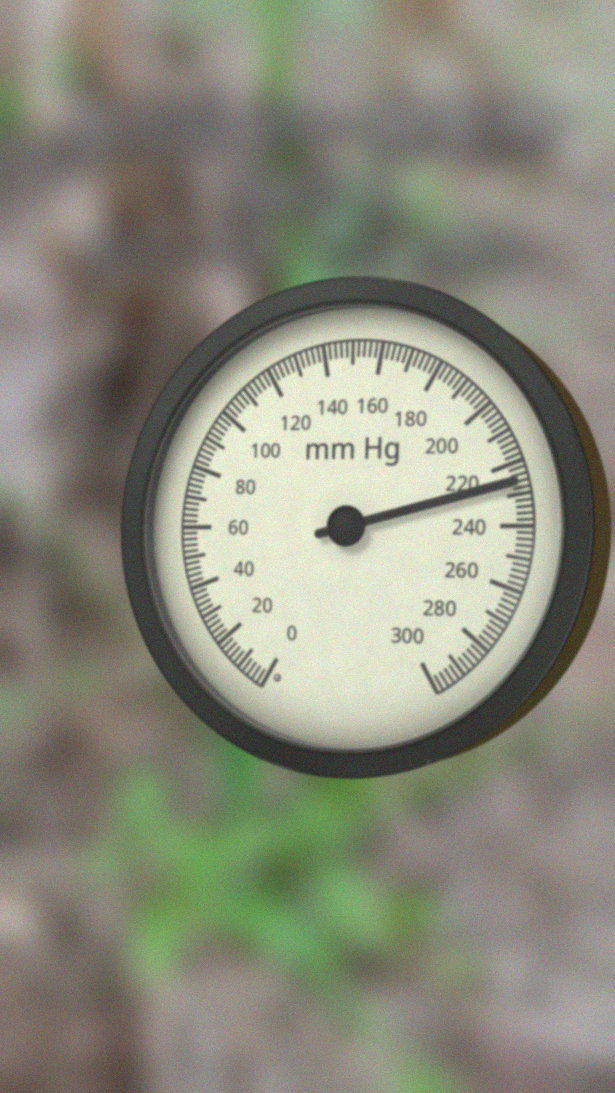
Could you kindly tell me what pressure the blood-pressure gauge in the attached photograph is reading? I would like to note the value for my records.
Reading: 226 mmHg
